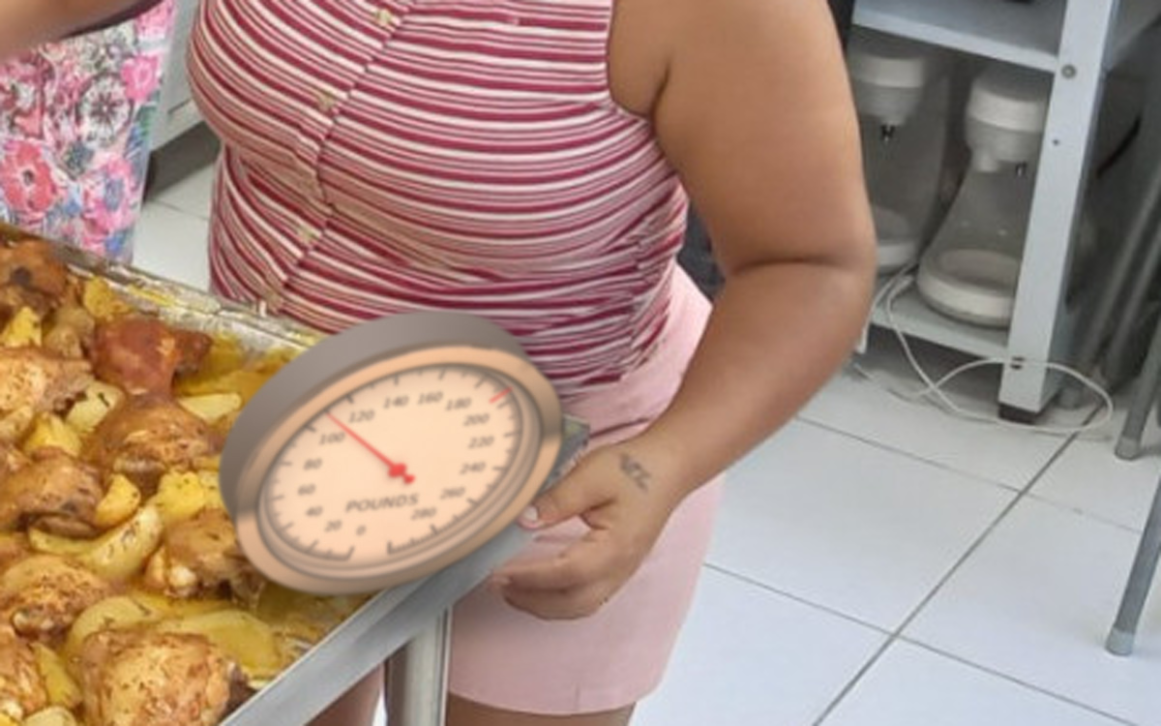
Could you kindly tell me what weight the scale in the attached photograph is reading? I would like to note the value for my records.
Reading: 110 lb
